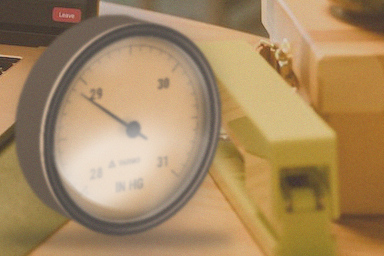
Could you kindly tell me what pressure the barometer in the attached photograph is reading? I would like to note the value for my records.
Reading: 28.9 inHg
